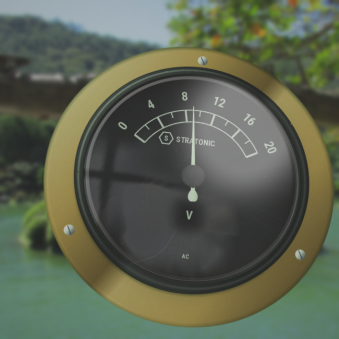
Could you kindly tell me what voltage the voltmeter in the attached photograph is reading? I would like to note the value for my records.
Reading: 9 V
